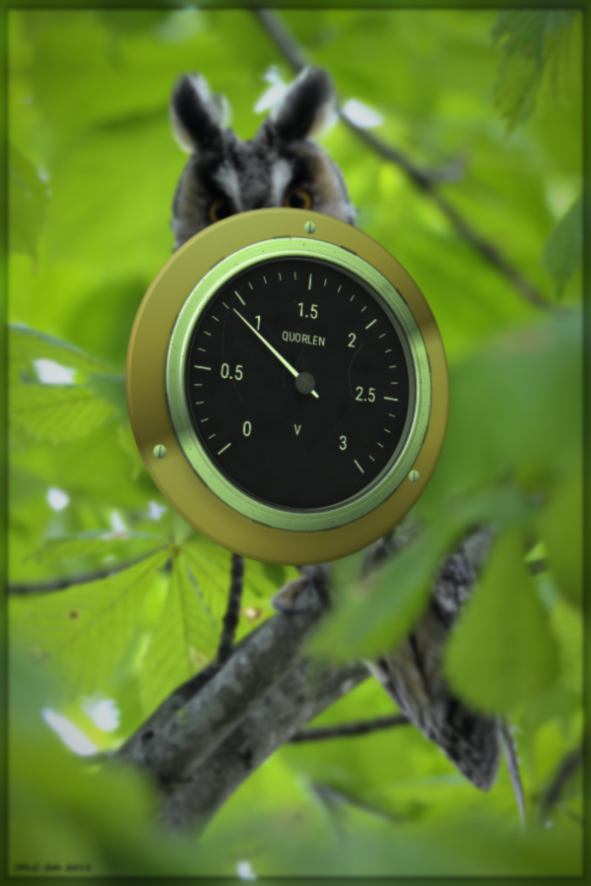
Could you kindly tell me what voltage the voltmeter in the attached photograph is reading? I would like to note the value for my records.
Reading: 0.9 V
